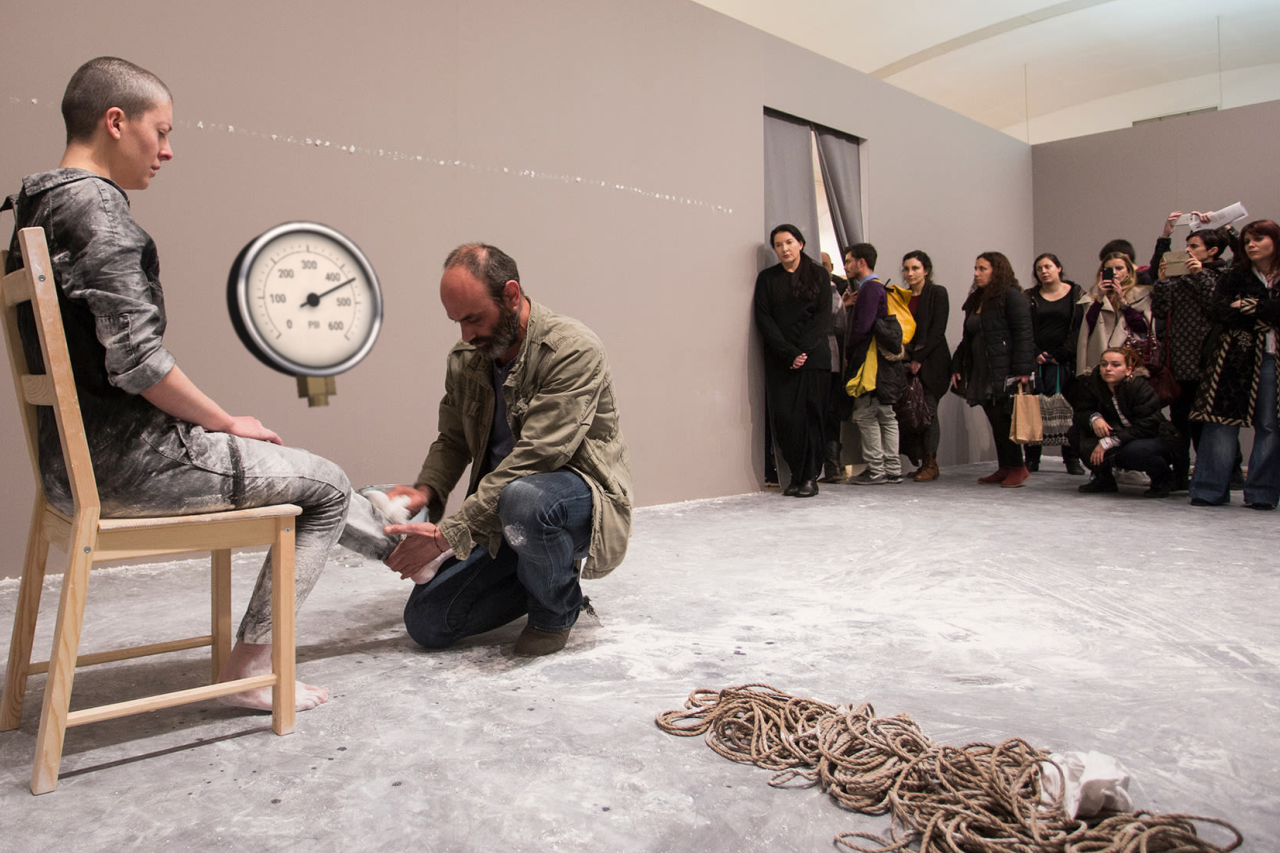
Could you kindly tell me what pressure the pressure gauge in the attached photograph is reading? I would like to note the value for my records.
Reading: 440 psi
